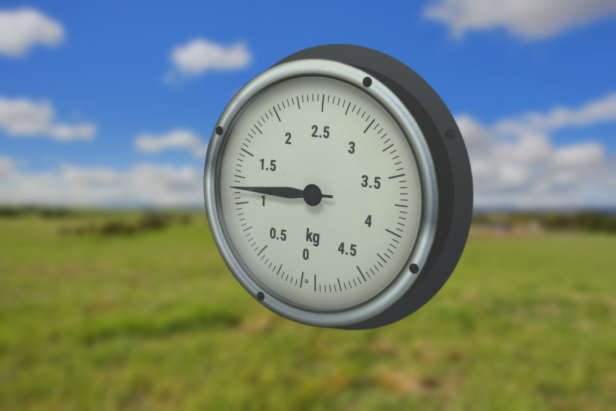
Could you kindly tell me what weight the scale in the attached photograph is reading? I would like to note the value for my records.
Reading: 1.15 kg
